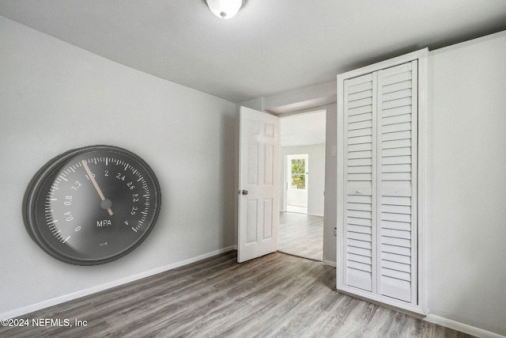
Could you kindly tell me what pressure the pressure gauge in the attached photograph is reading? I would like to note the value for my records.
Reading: 1.6 MPa
